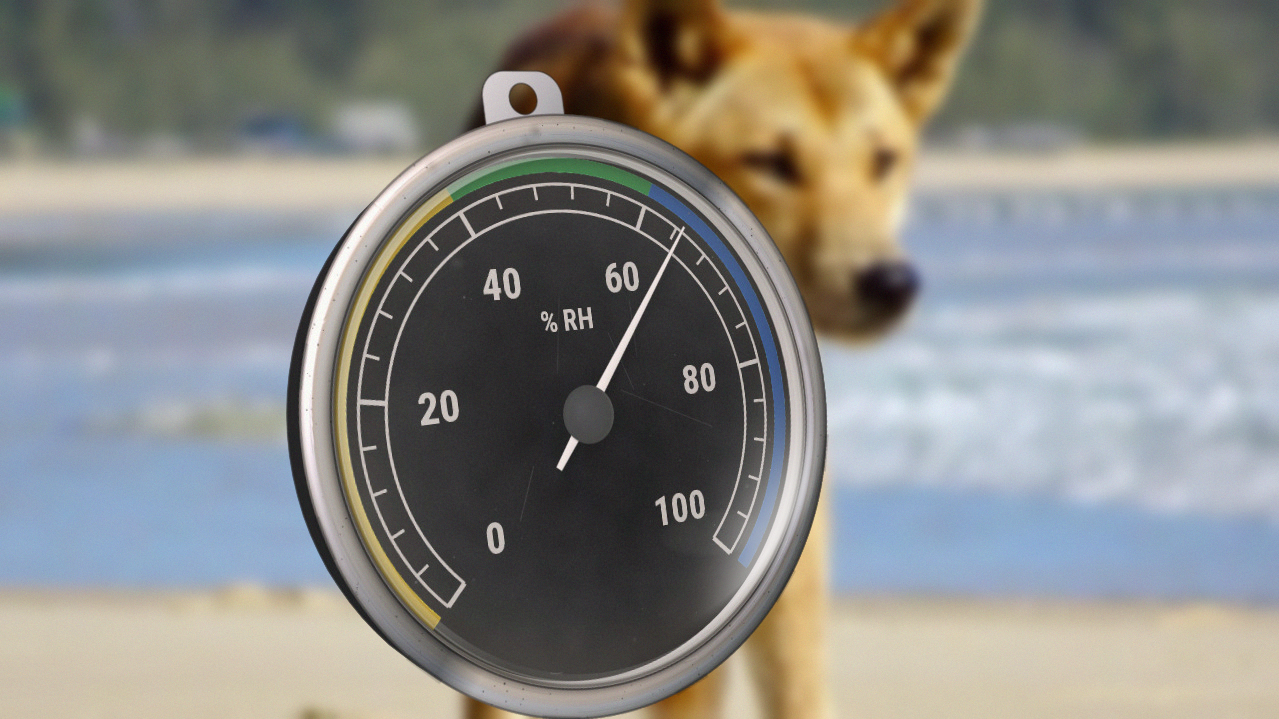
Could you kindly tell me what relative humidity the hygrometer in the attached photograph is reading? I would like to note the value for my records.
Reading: 64 %
